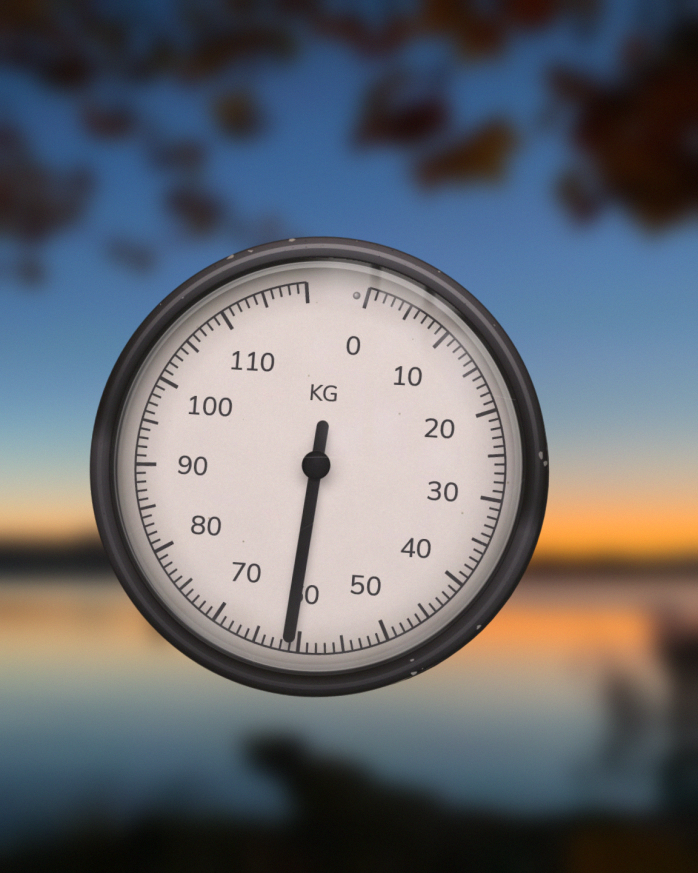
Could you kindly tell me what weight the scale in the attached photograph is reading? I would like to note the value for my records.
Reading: 61 kg
